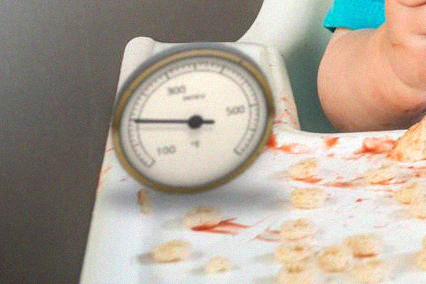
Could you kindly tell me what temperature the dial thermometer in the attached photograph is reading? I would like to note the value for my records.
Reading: 200 °F
